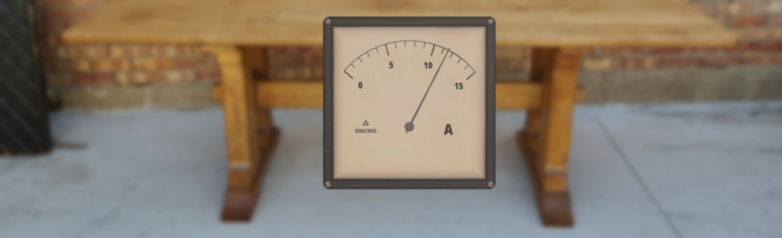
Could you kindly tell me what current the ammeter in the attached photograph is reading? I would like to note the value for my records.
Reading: 11.5 A
